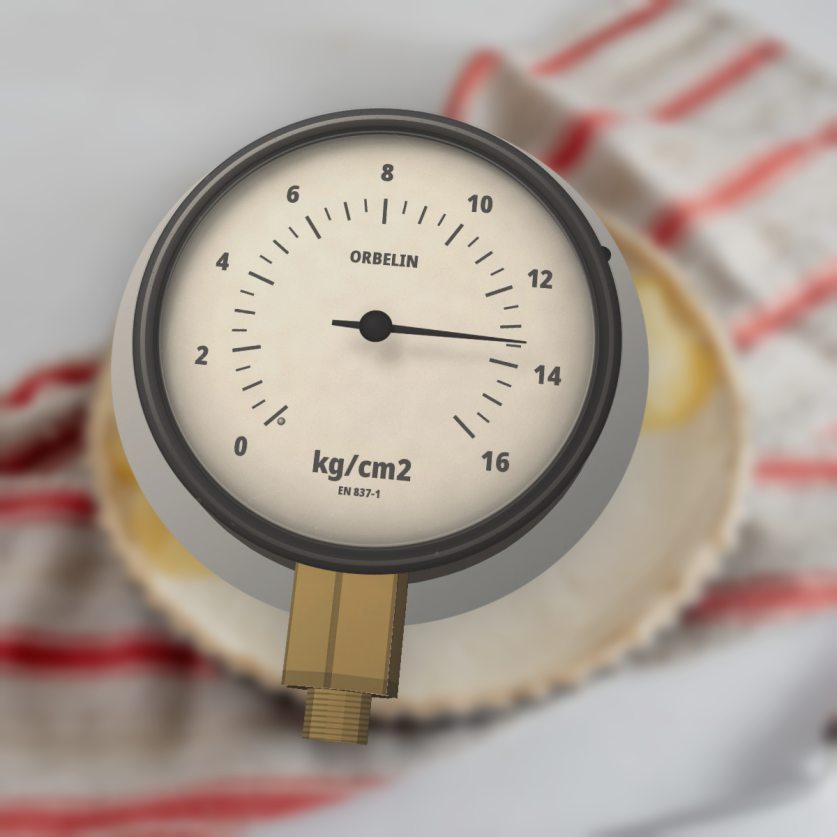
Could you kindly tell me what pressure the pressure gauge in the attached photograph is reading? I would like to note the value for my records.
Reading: 13.5 kg/cm²
